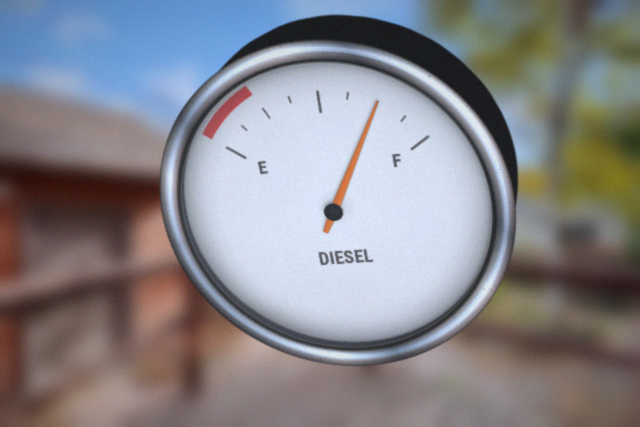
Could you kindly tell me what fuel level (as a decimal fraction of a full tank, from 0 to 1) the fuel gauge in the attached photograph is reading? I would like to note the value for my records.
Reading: 0.75
